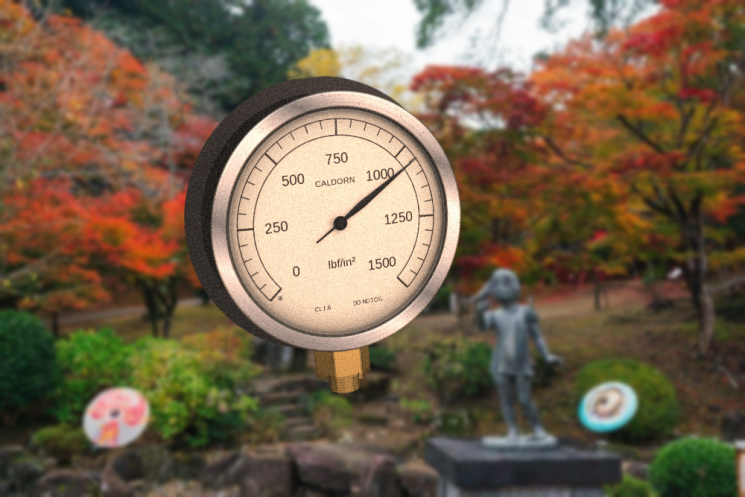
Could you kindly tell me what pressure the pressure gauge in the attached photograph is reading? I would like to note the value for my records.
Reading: 1050 psi
